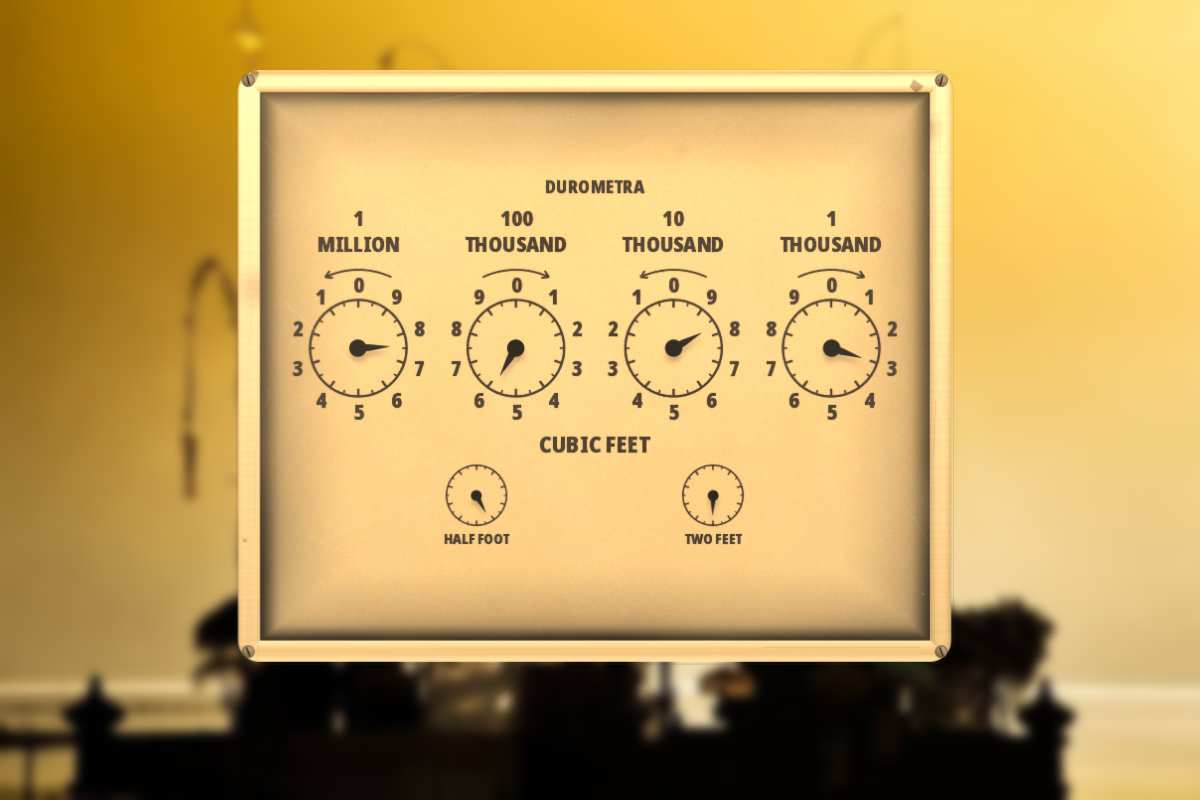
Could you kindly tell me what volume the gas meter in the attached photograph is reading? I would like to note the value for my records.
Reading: 758300 ft³
